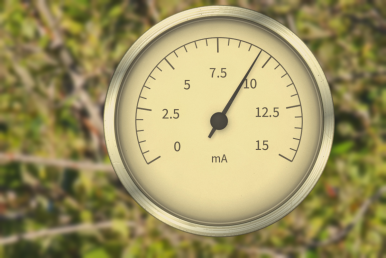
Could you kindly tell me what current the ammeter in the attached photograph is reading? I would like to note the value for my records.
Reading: 9.5 mA
